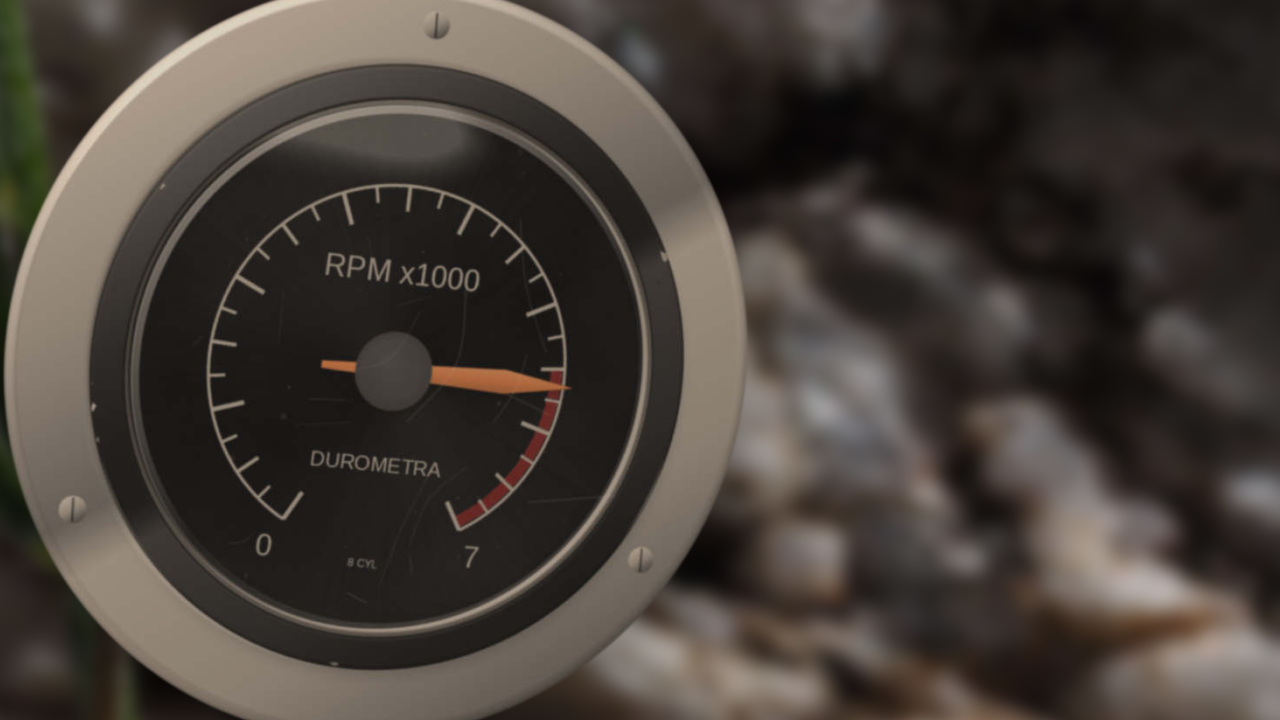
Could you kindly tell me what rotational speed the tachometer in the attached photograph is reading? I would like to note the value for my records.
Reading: 5625 rpm
